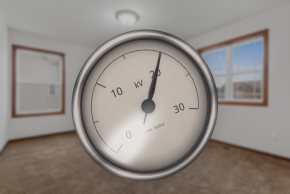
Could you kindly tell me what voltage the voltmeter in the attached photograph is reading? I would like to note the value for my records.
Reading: 20 kV
